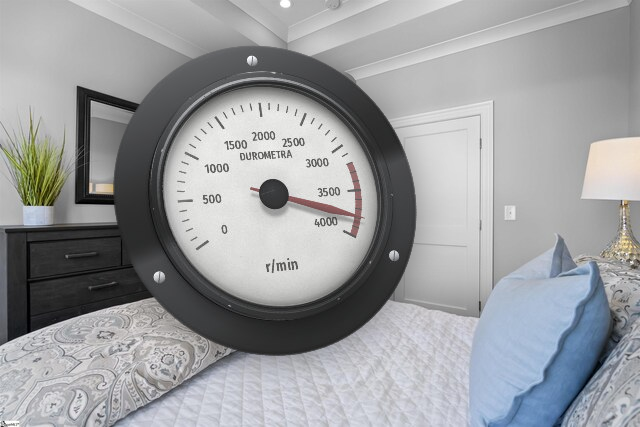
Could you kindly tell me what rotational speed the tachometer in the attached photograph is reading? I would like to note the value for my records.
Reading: 3800 rpm
